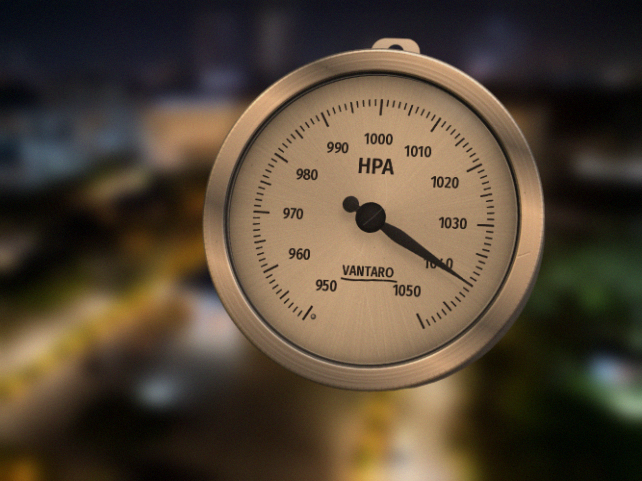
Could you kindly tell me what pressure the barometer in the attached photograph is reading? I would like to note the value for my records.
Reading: 1040 hPa
